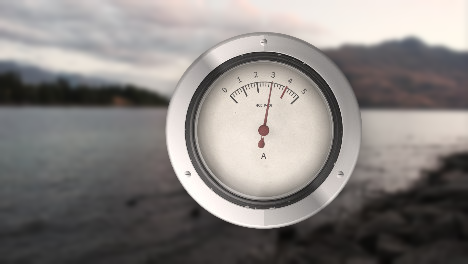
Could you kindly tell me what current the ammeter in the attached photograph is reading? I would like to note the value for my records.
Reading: 3 A
